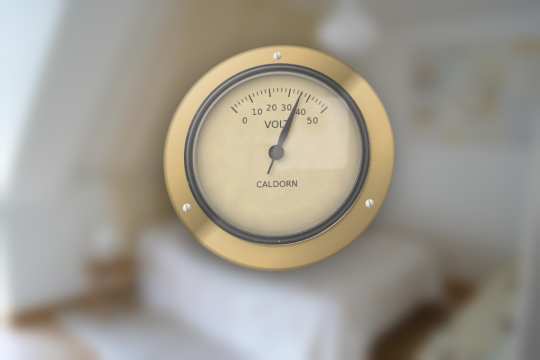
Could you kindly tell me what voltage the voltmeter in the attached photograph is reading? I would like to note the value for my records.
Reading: 36 V
